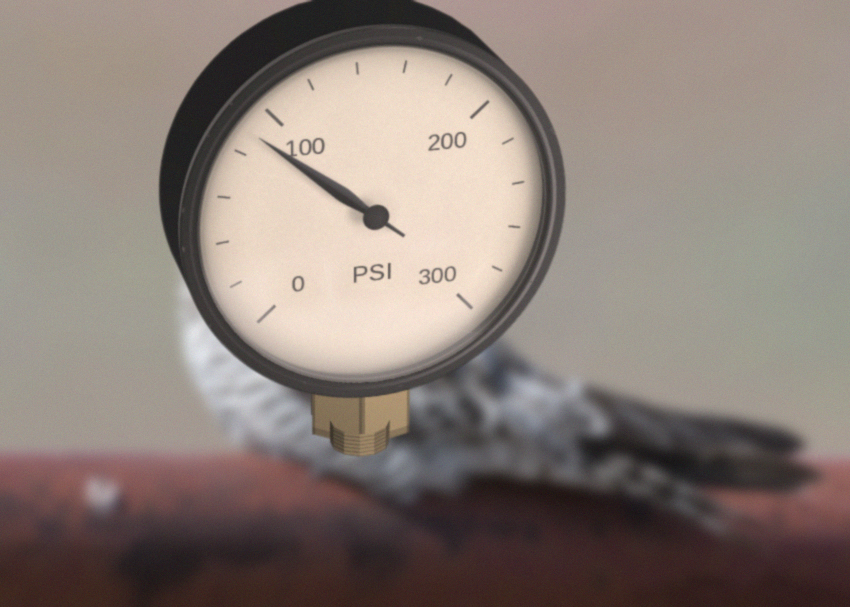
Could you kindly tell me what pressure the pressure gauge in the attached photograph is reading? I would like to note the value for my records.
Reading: 90 psi
